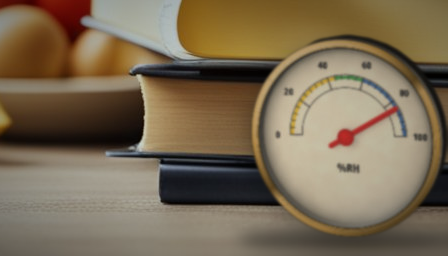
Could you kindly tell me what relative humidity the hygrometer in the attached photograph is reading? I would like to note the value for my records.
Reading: 84 %
